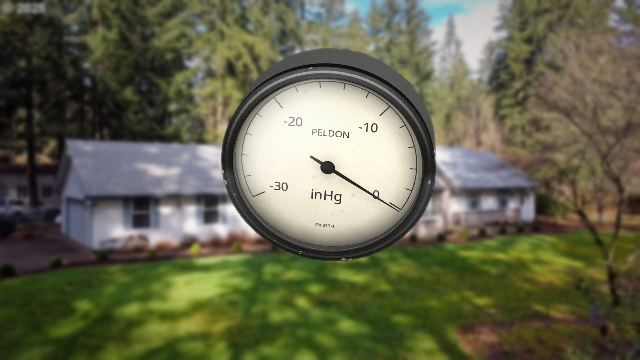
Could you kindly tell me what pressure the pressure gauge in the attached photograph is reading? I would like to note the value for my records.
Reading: 0 inHg
